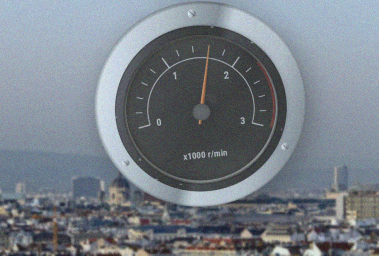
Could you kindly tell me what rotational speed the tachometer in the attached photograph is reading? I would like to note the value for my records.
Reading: 1600 rpm
